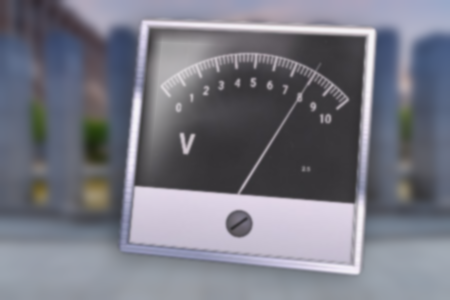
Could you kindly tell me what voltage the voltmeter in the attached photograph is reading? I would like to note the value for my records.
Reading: 8 V
